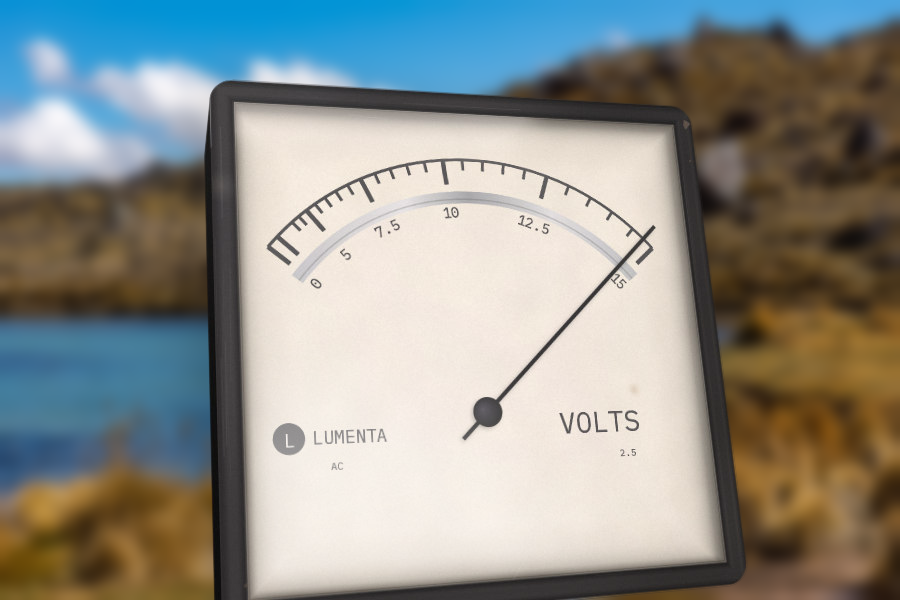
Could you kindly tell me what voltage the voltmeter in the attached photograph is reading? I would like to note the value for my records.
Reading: 14.75 V
